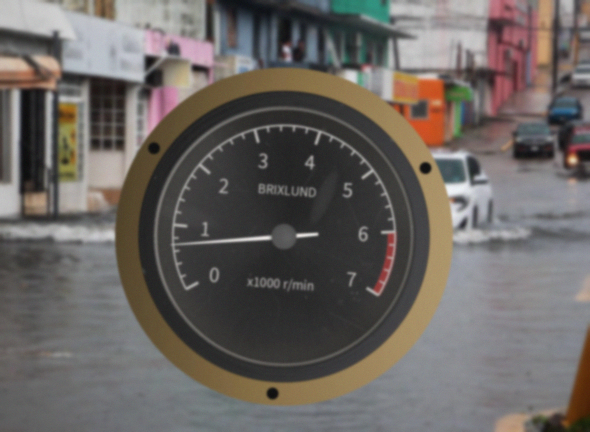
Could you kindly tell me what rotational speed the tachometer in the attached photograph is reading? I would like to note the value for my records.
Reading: 700 rpm
